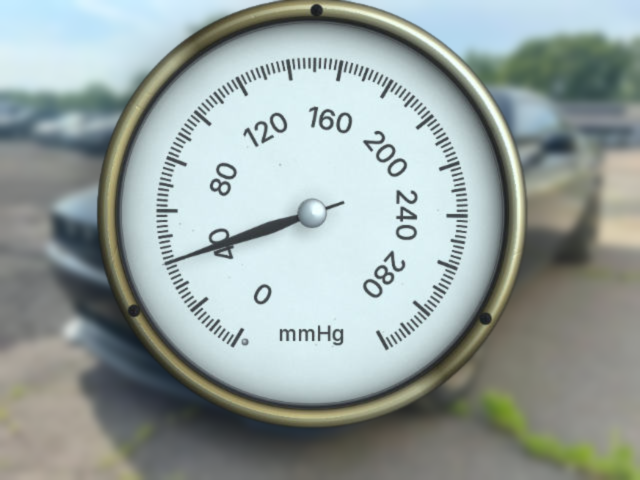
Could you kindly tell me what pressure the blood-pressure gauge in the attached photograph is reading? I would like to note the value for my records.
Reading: 40 mmHg
